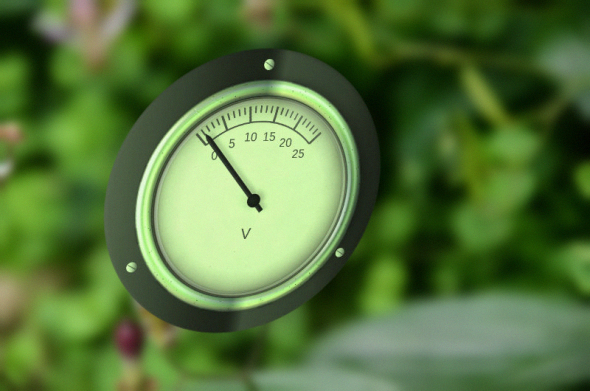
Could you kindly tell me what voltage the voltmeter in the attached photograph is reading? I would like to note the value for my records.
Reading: 1 V
